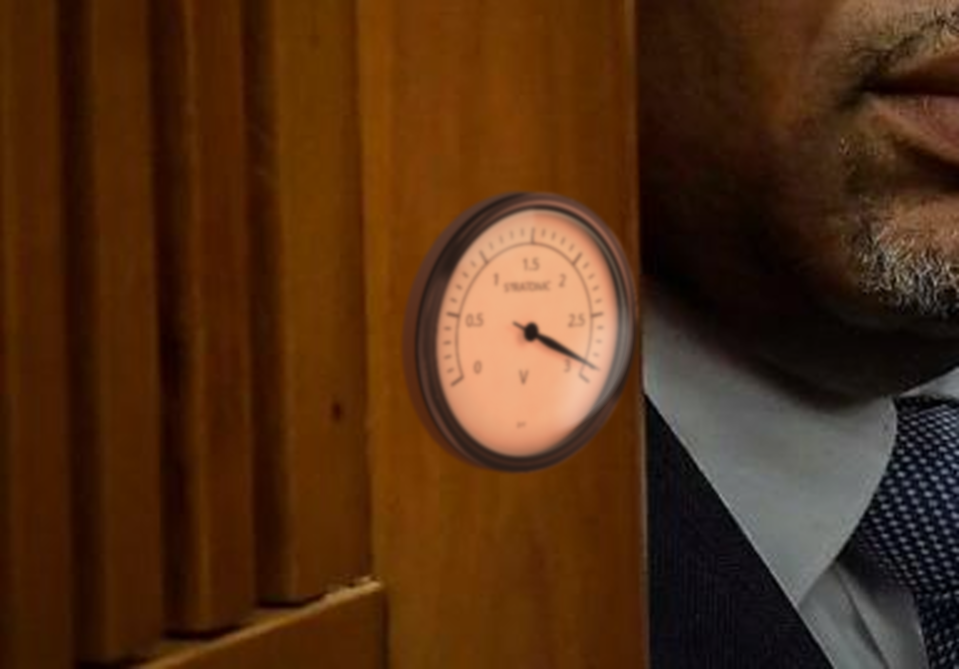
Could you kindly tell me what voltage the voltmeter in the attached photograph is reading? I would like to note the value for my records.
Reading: 2.9 V
